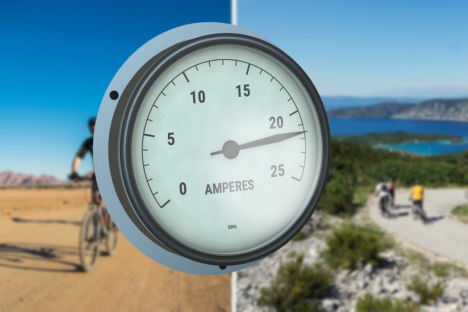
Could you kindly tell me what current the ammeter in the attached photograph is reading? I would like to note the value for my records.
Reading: 21.5 A
